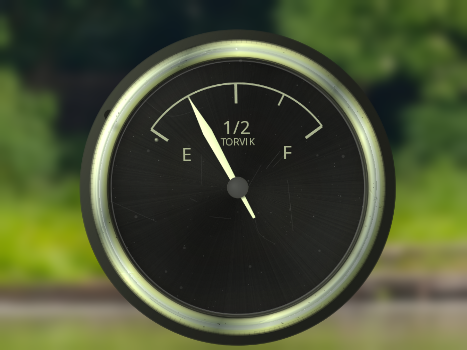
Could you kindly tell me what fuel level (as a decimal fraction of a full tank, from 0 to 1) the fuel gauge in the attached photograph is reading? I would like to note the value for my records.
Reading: 0.25
